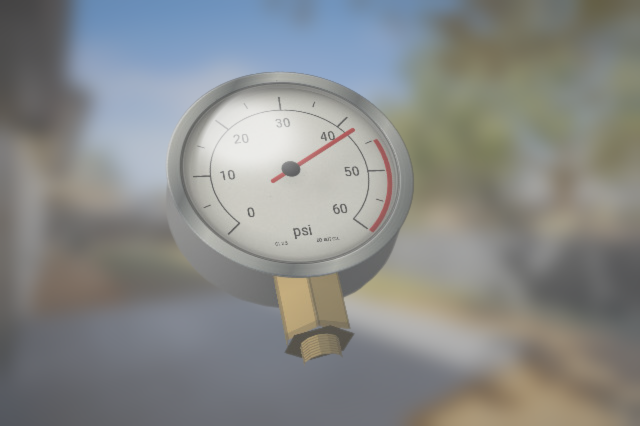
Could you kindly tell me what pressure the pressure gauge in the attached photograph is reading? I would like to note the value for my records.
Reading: 42.5 psi
